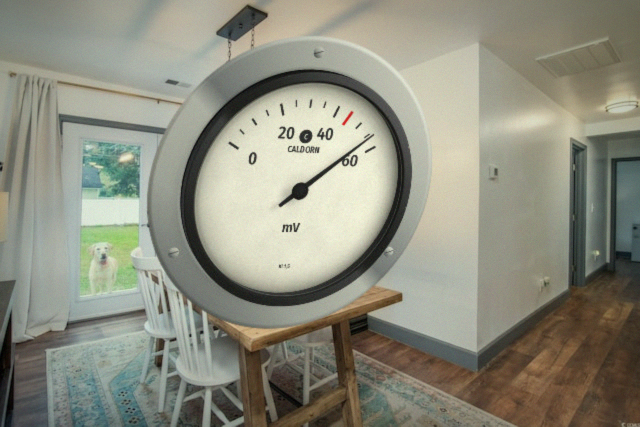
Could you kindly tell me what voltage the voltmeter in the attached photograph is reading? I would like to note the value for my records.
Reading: 55 mV
